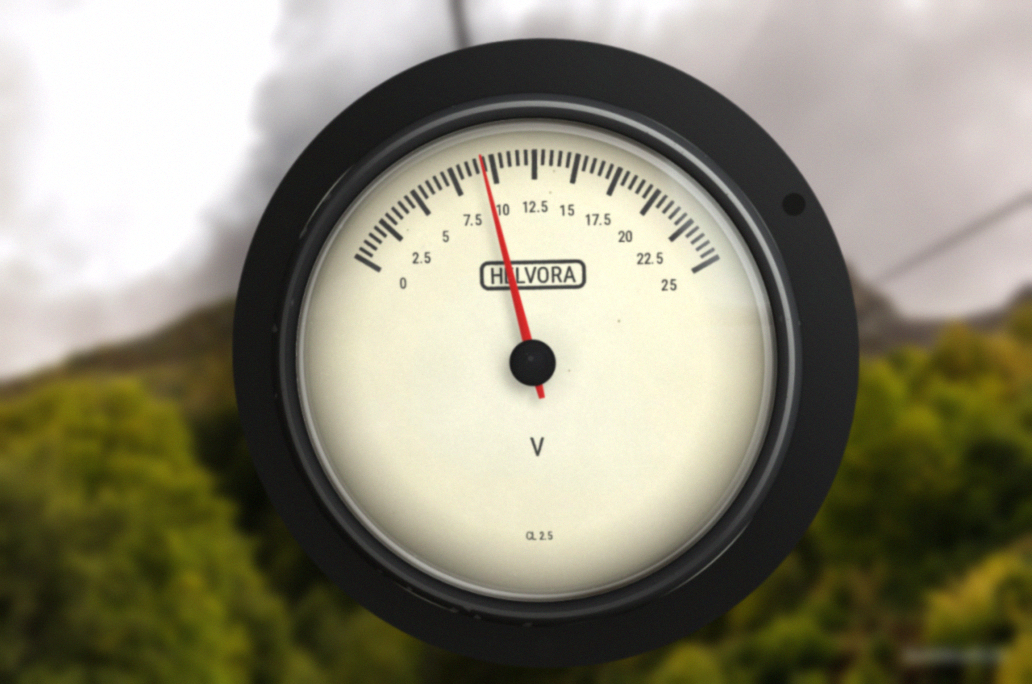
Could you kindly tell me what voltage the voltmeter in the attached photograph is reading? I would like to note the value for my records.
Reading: 9.5 V
